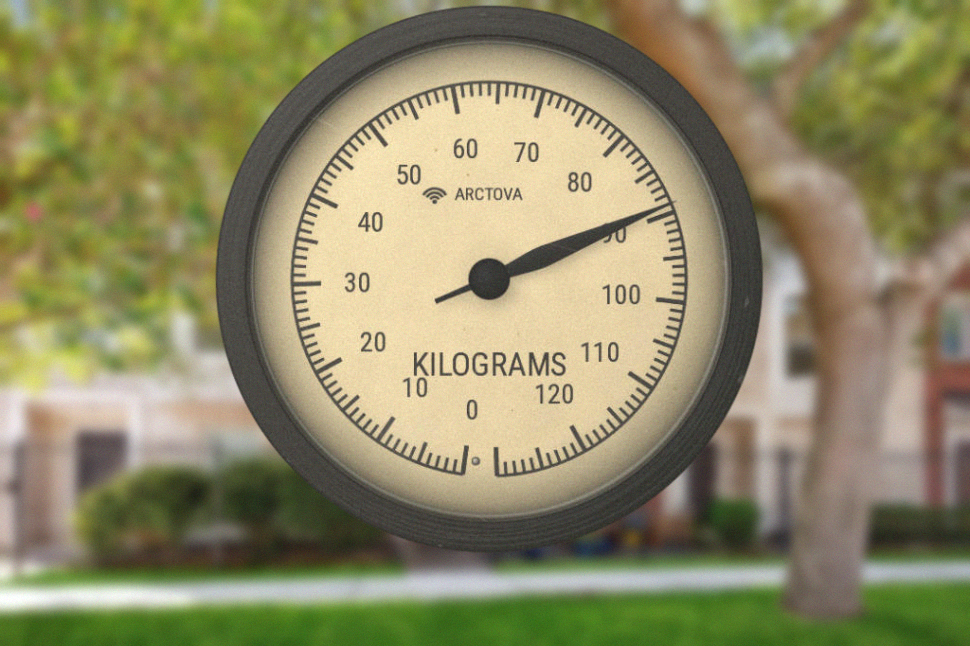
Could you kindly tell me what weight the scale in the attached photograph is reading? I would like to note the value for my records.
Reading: 89 kg
